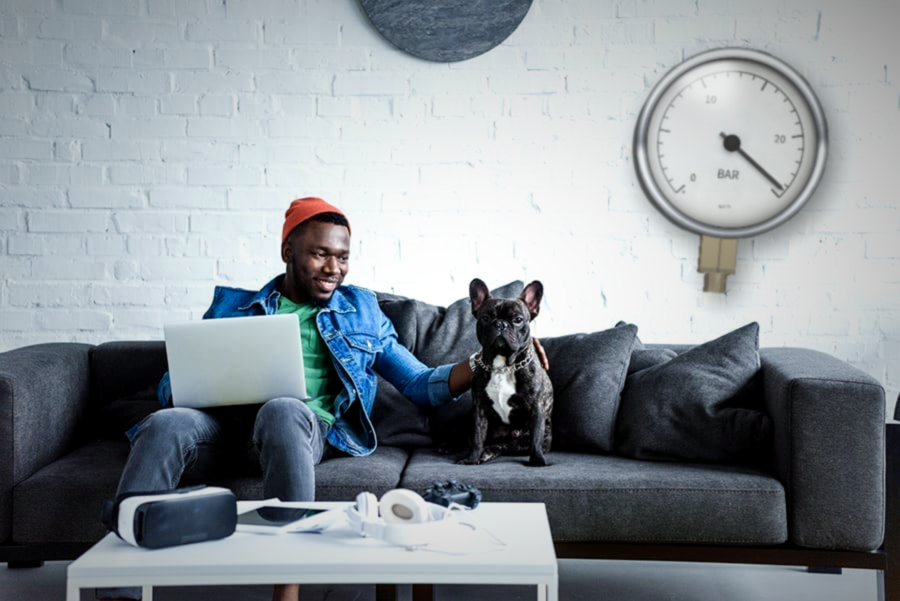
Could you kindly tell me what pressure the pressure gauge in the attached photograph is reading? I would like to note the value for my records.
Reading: 24.5 bar
